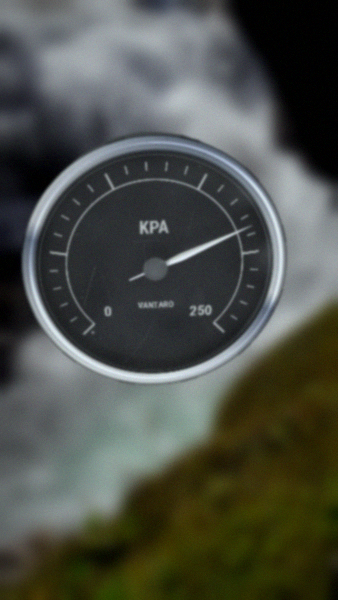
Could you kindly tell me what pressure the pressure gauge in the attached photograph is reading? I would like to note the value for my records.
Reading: 185 kPa
